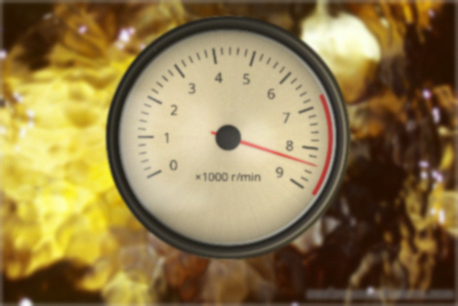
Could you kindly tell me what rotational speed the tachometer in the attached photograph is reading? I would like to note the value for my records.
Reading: 8400 rpm
